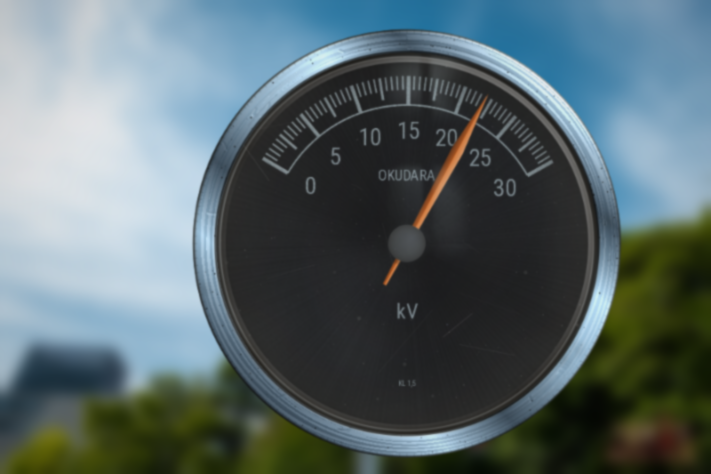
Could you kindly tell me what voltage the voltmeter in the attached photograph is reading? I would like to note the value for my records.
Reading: 22 kV
